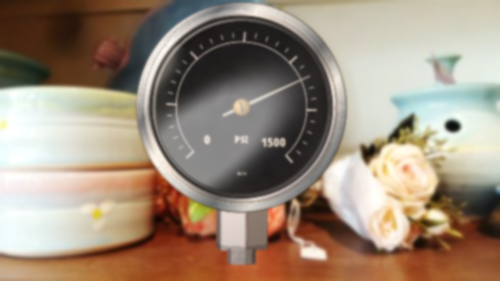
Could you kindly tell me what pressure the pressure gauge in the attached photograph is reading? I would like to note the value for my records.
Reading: 1100 psi
